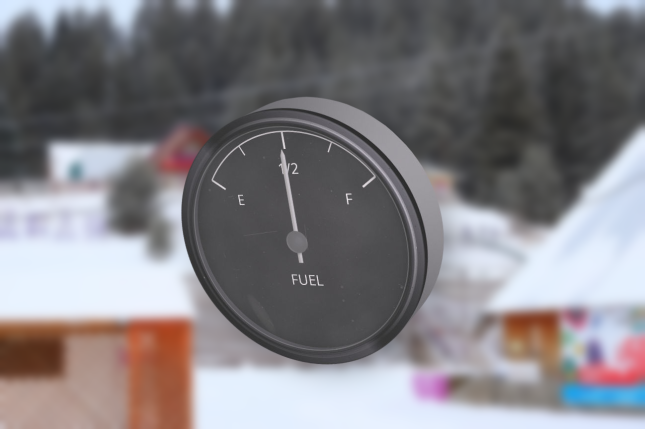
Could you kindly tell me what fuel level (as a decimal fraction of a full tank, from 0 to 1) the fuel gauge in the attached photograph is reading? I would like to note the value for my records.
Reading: 0.5
